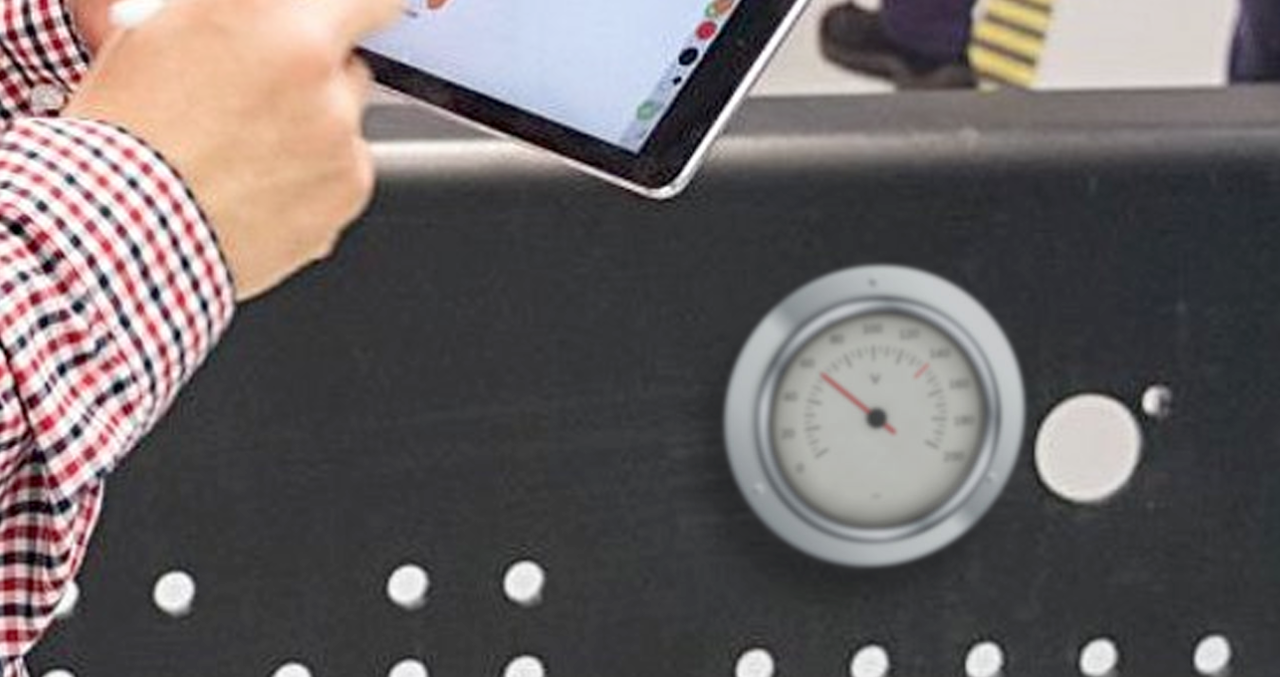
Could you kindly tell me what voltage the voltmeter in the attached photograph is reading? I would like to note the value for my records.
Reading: 60 V
